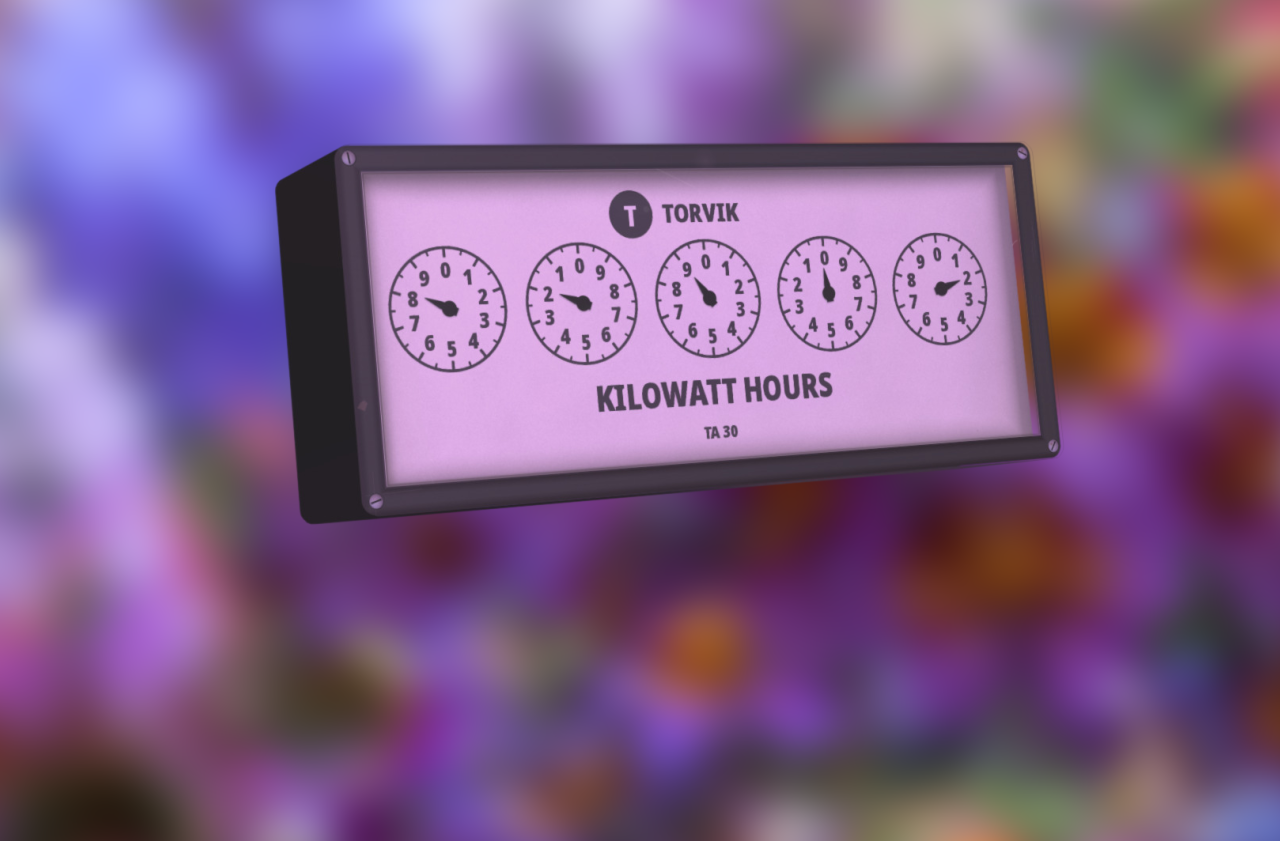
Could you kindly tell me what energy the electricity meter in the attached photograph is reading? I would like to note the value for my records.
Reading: 81902 kWh
